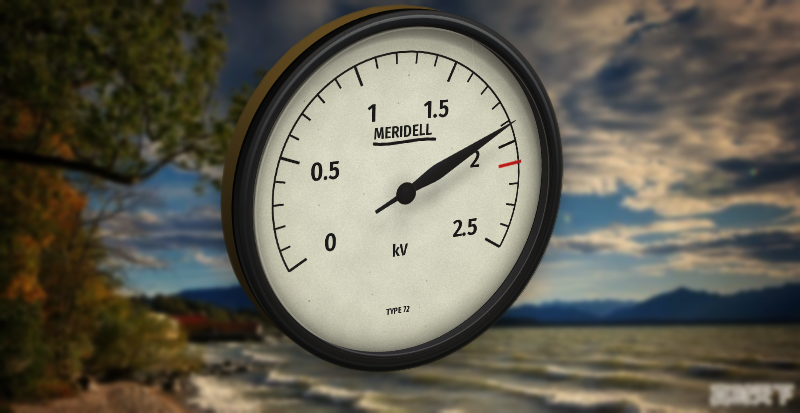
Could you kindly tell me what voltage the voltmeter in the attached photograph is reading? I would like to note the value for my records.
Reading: 1.9 kV
